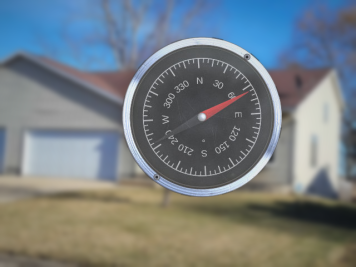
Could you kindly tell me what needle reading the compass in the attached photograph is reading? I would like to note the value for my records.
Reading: 65 °
